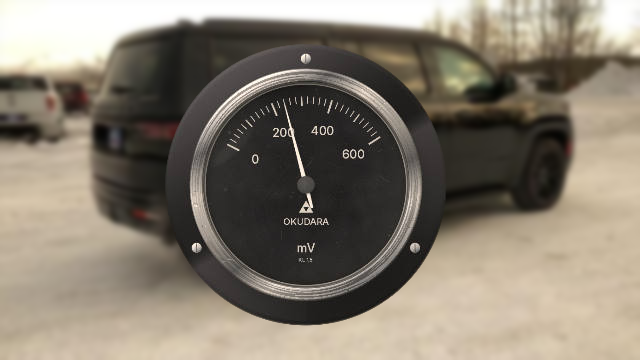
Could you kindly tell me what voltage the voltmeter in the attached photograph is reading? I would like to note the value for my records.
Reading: 240 mV
